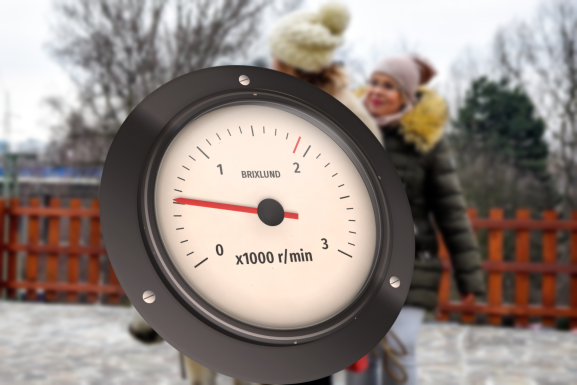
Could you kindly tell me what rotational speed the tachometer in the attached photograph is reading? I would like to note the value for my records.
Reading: 500 rpm
